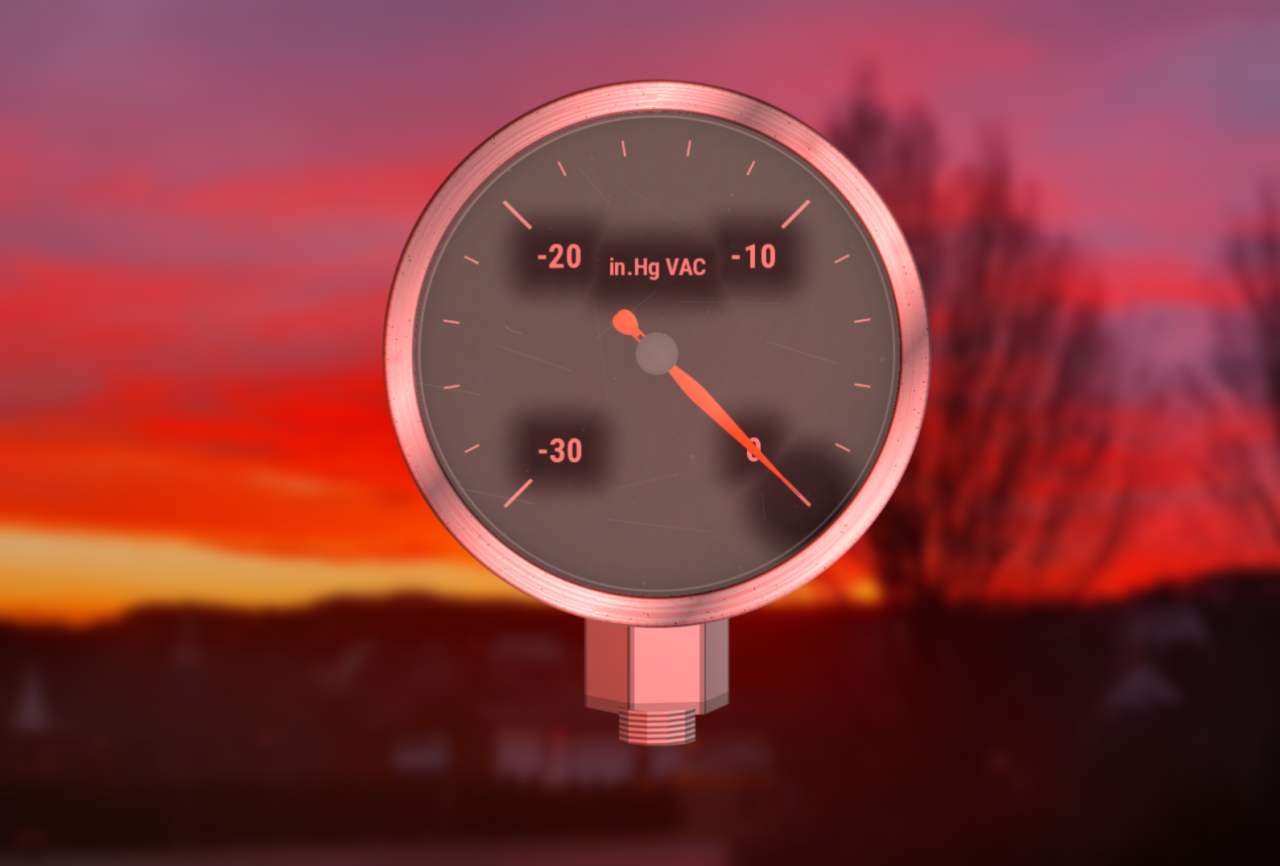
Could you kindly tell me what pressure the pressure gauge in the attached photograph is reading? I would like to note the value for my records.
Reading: 0 inHg
